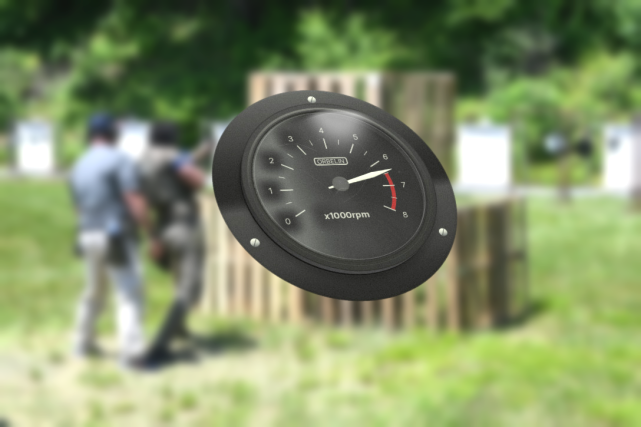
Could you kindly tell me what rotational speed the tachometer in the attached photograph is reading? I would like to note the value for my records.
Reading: 6500 rpm
